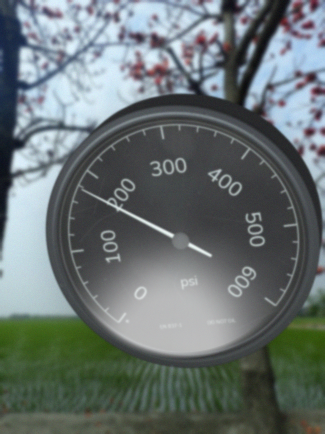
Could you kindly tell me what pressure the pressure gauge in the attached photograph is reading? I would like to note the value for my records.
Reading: 180 psi
